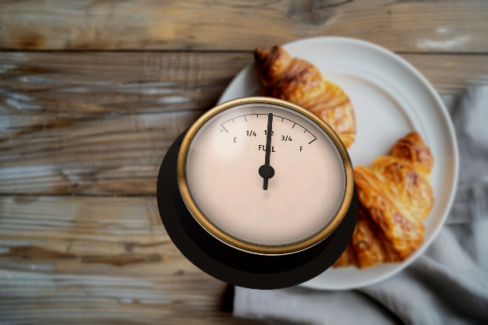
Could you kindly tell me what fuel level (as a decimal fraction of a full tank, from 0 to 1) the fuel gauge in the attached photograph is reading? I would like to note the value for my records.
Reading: 0.5
